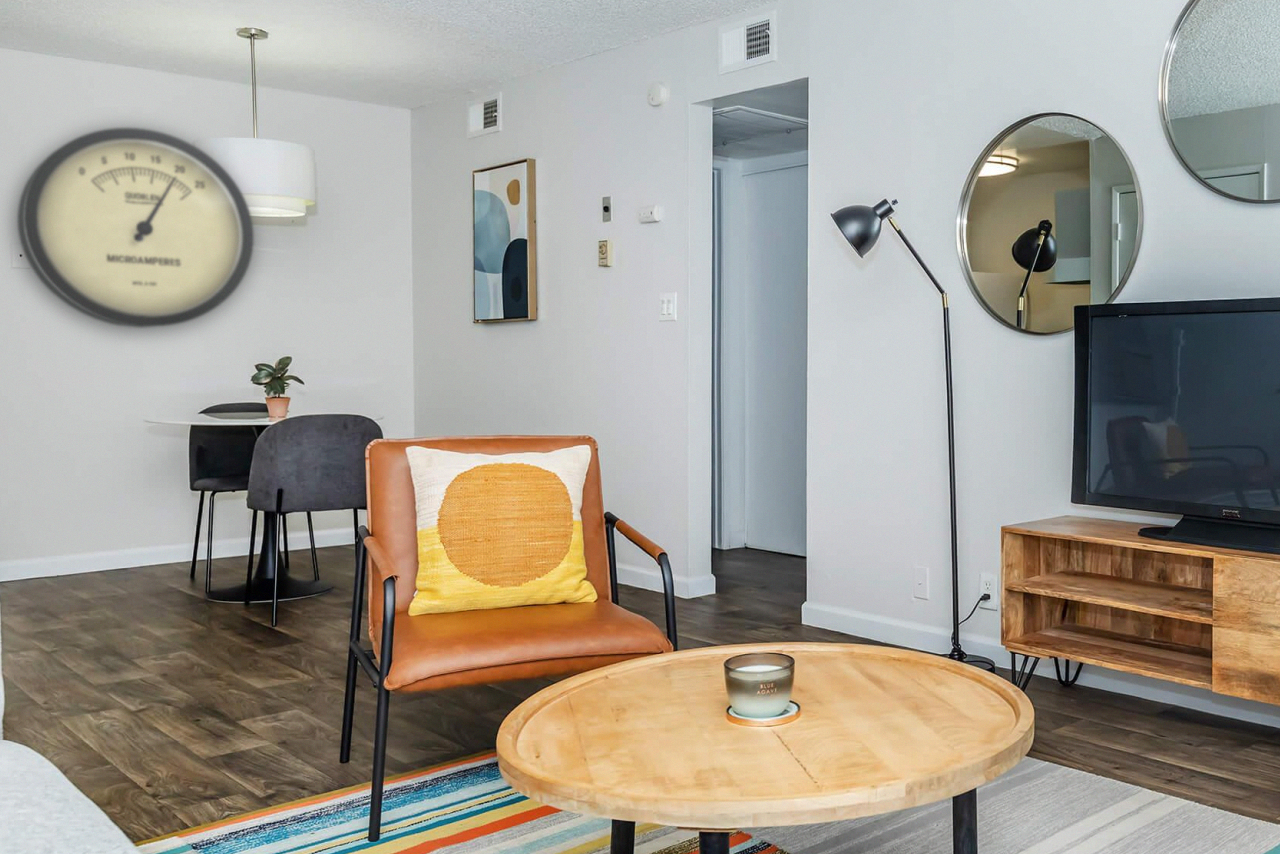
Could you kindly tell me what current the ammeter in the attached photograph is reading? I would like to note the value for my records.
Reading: 20 µA
